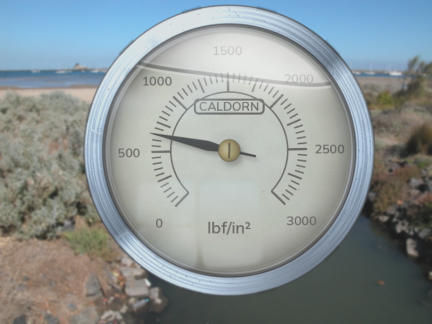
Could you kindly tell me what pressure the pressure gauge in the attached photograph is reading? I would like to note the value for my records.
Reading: 650 psi
